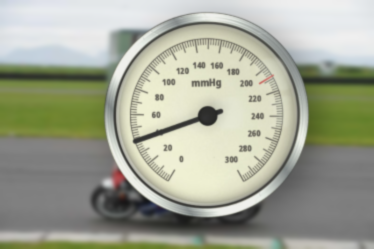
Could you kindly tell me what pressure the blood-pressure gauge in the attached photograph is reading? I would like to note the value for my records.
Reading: 40 mmHg
